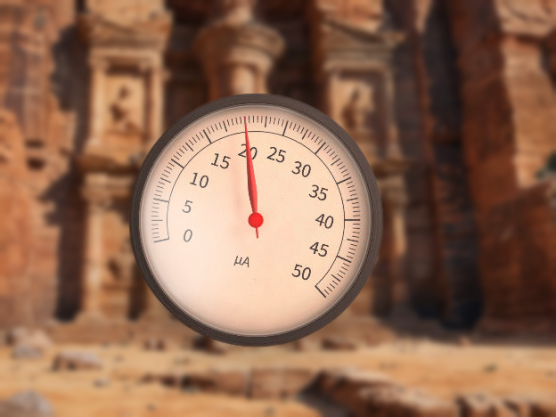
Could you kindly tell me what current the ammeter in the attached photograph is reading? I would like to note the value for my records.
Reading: 20 µA
